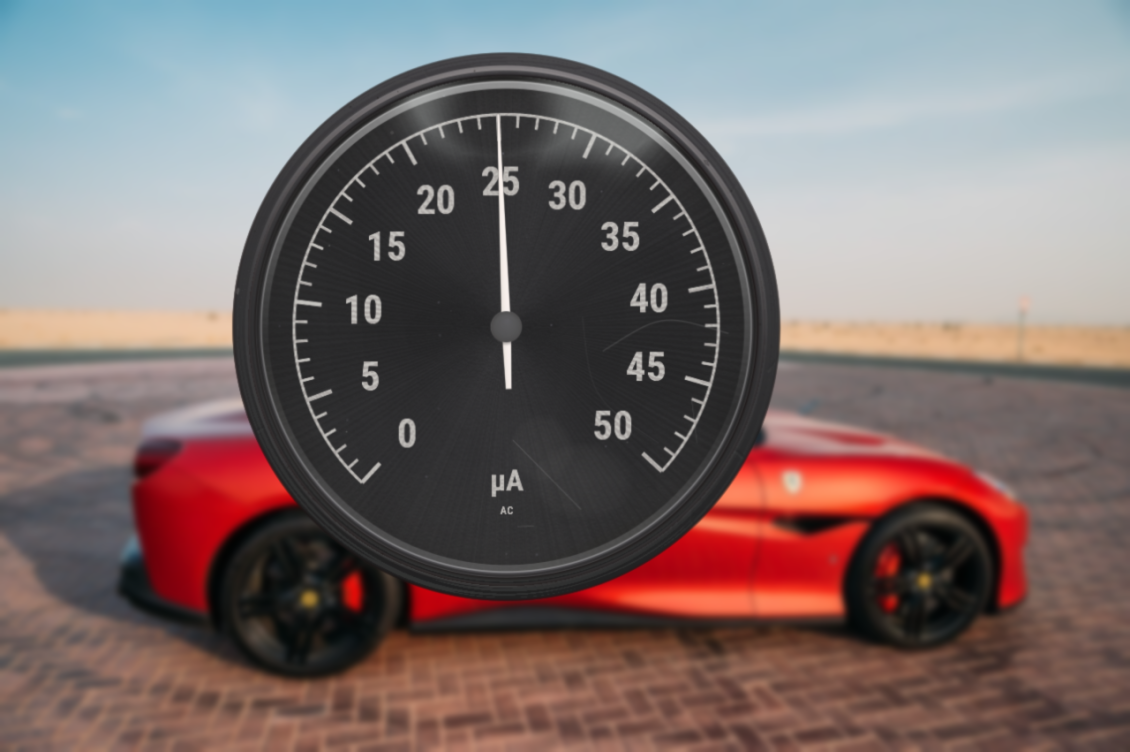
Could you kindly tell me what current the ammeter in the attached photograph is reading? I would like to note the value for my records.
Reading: 25 µA
